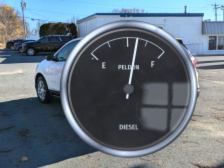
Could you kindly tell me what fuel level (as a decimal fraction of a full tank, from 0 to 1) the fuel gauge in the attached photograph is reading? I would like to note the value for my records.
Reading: 0.625
